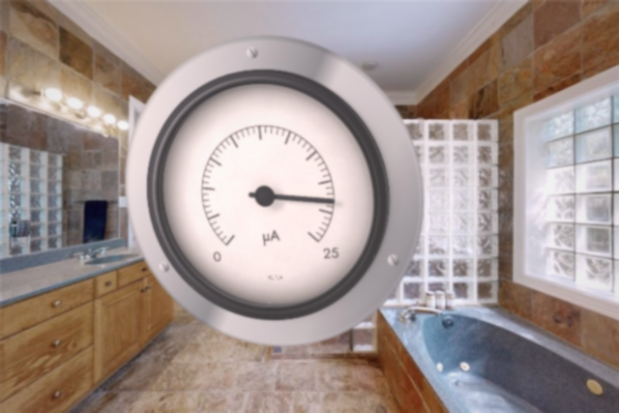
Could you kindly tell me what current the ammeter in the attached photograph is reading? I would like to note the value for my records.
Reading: 21.5 µA
